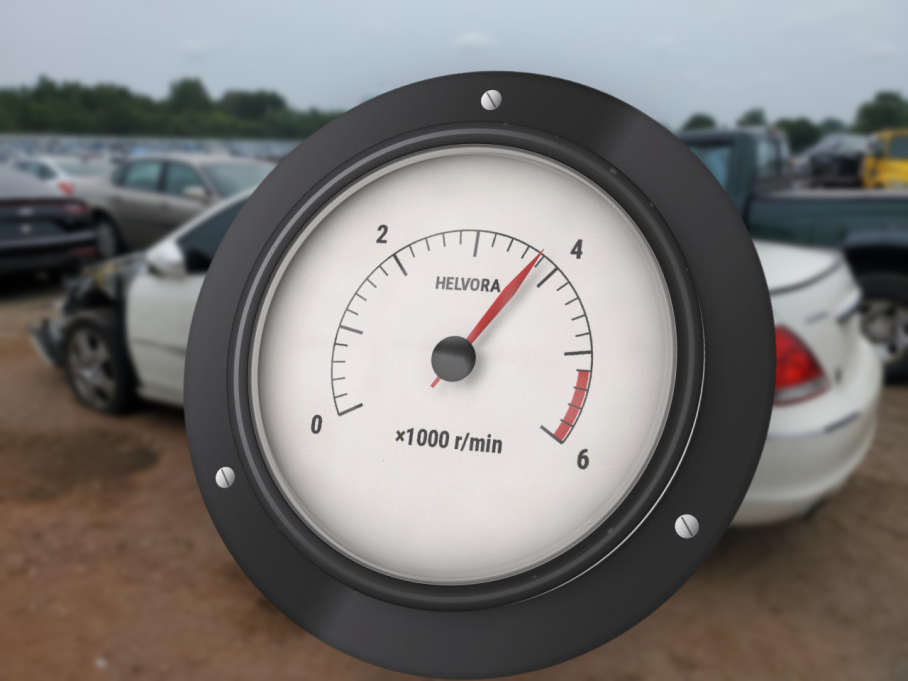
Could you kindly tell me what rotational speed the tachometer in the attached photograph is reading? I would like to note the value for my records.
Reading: 3800 rpm
